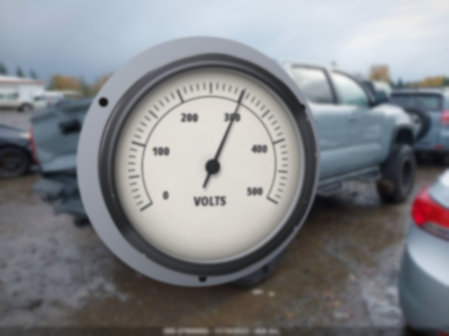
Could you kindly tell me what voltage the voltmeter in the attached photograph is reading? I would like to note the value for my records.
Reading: 300 V
